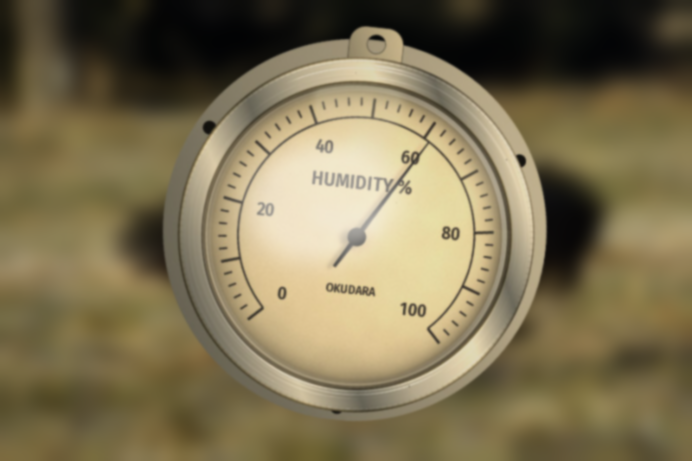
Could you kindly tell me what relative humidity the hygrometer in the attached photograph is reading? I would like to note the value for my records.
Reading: 61 %
